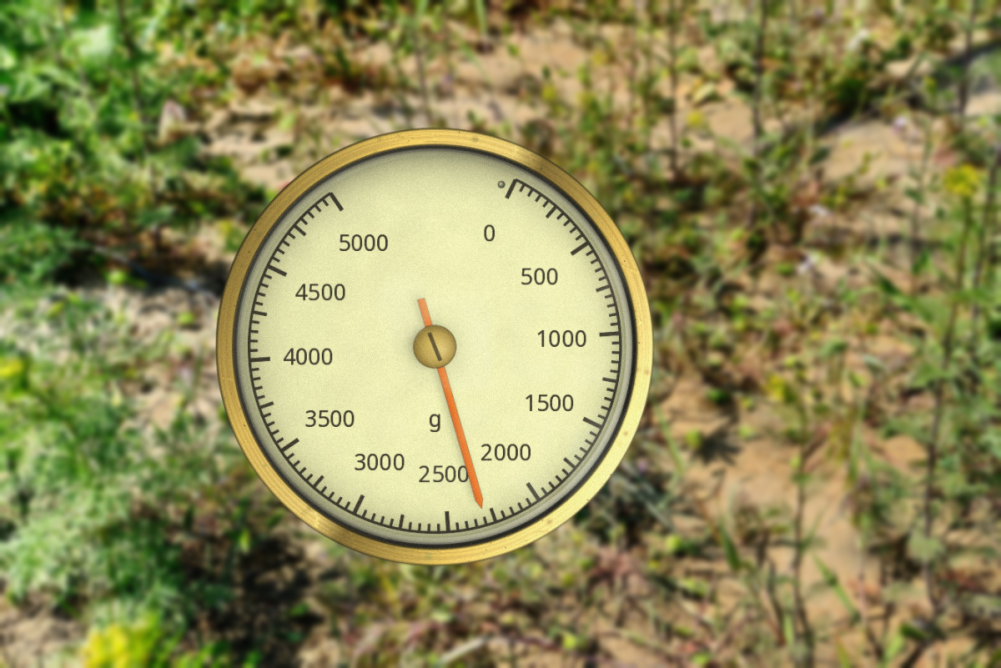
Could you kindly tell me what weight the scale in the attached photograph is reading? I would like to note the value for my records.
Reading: 2300 g
